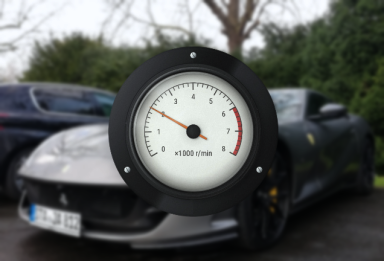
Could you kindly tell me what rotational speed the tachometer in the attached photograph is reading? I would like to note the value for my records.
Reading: 2000 rpm
